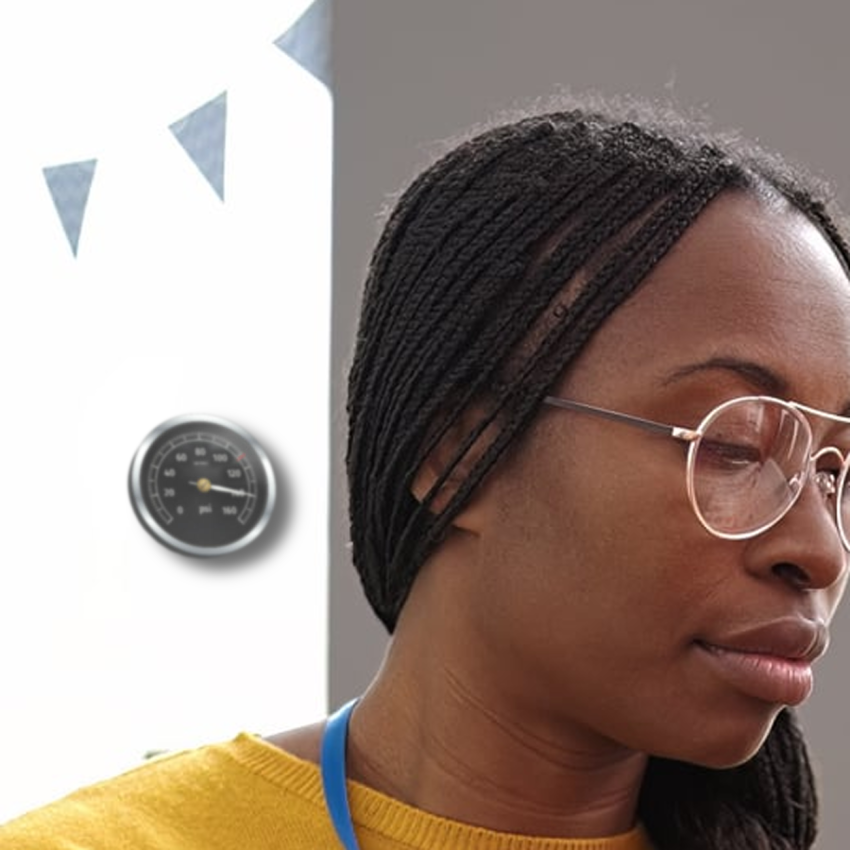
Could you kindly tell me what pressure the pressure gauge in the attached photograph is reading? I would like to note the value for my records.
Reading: 140 psi
